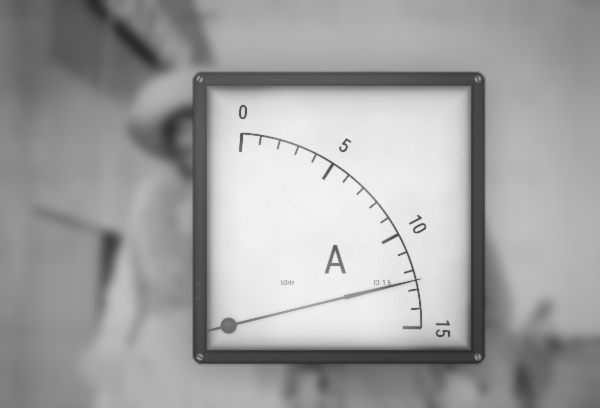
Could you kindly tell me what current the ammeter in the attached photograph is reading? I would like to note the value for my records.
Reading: 12.5 A
